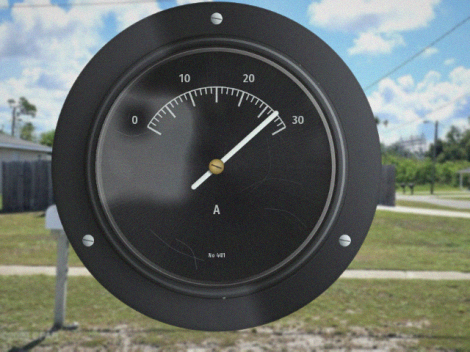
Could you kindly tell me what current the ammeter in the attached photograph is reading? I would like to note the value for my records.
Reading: 27 A
